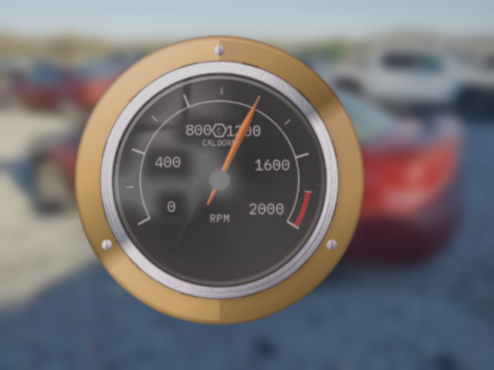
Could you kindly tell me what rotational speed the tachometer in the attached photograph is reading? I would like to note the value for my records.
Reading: 1200 rpm
